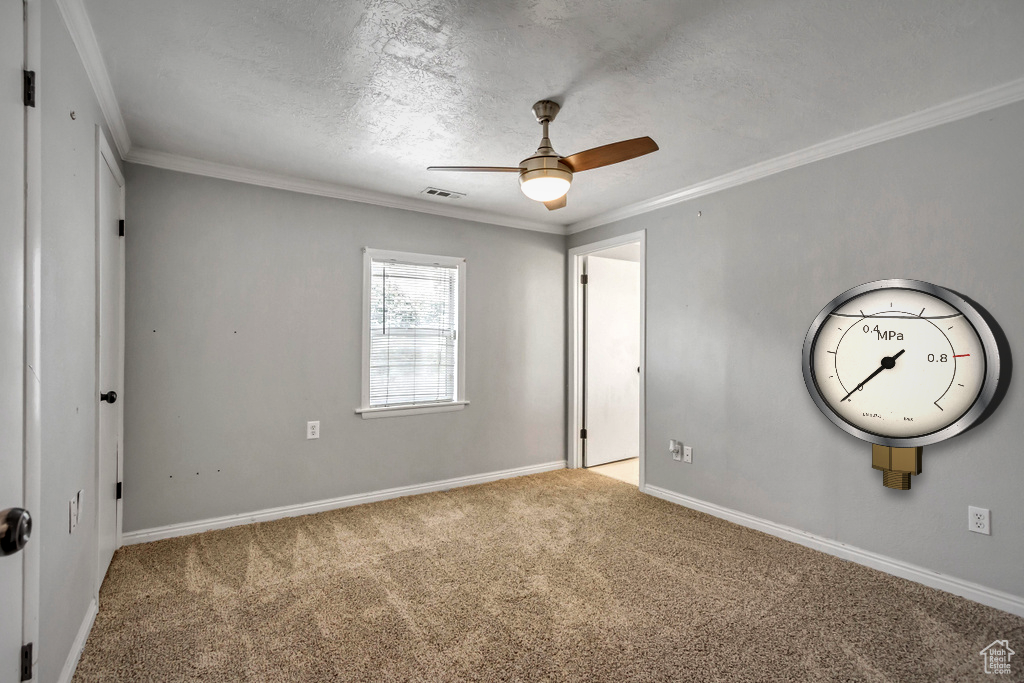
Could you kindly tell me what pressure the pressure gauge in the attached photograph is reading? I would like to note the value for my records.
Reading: 0 MPa
